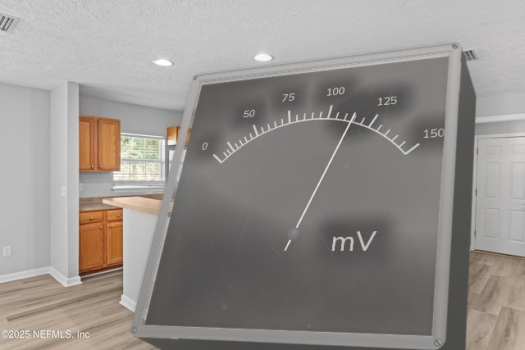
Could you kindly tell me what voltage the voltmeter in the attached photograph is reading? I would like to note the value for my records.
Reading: 115 mV
